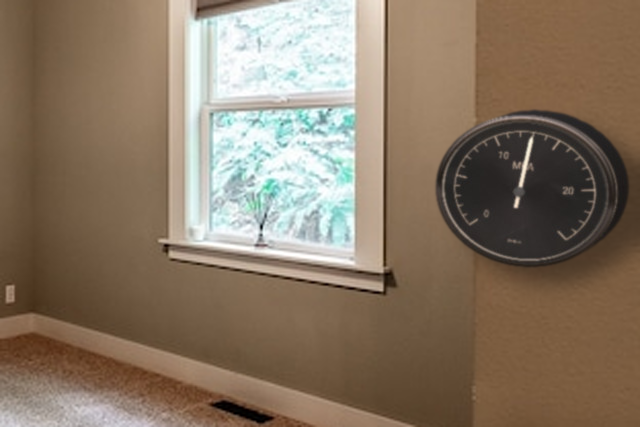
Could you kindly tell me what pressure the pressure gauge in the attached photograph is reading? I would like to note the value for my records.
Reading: 13 MPa
